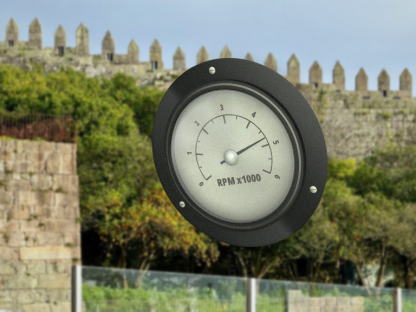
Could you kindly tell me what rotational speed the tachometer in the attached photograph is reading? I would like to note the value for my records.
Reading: 4750 rpm
